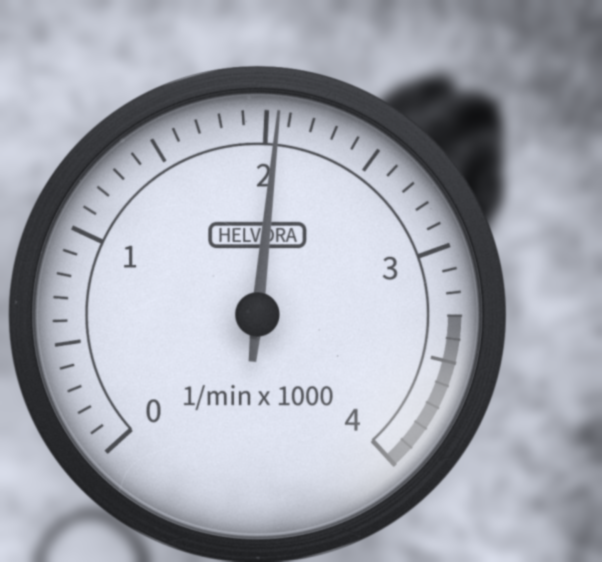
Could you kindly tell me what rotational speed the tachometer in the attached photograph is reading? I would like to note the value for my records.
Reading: 2050 rpm
